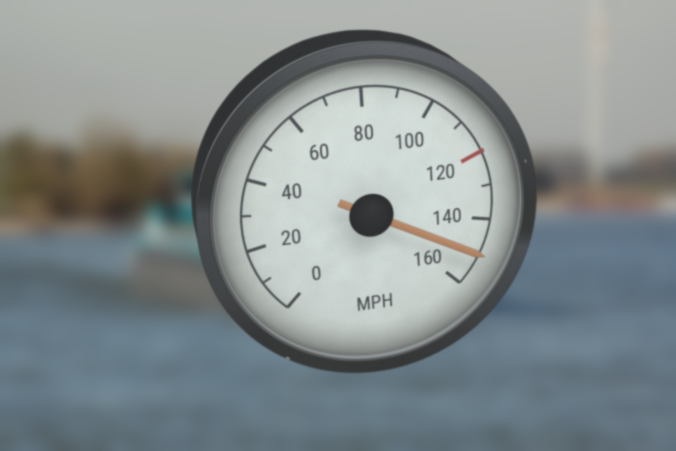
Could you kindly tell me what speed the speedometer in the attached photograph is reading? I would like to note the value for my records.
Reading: 150 mph
